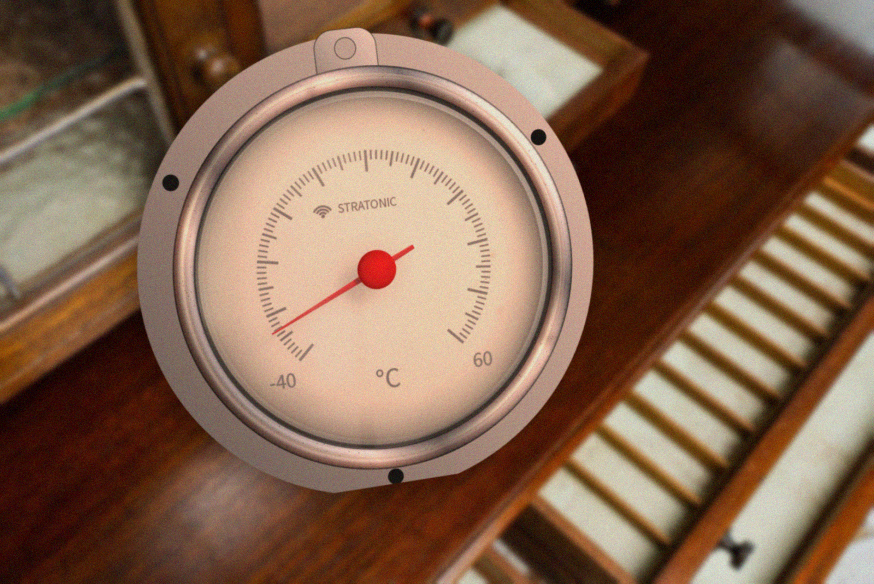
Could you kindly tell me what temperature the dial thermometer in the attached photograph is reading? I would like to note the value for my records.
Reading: -33 °C
